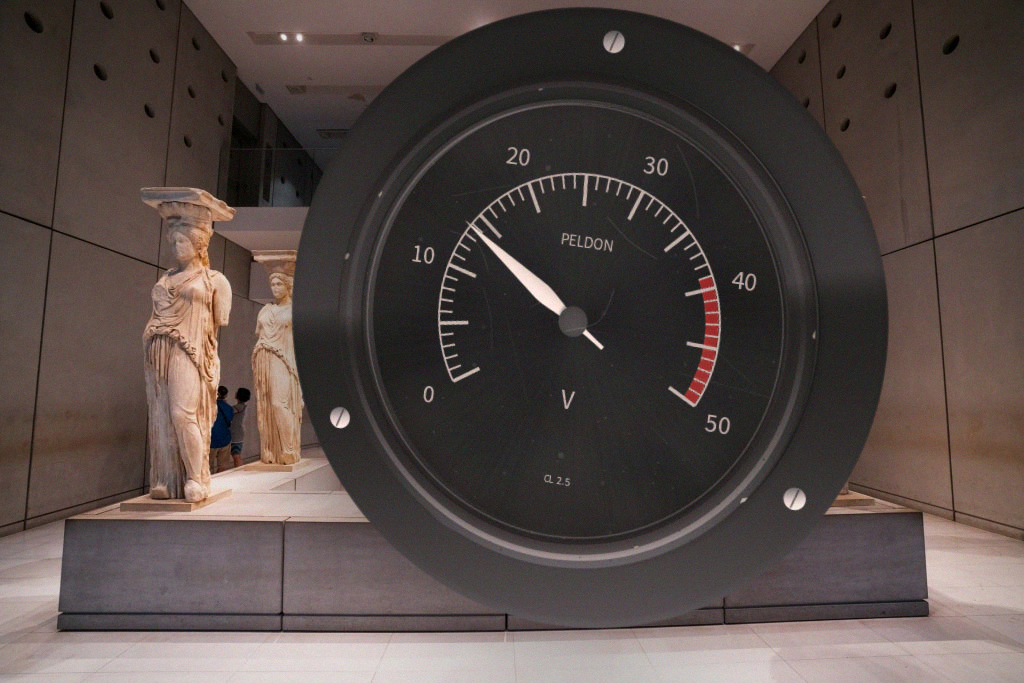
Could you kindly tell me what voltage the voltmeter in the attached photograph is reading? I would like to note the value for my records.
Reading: 14 V
